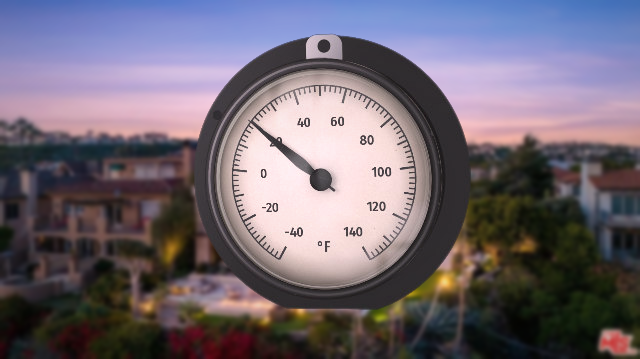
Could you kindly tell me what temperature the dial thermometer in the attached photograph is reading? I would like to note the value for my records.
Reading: 20 °F
